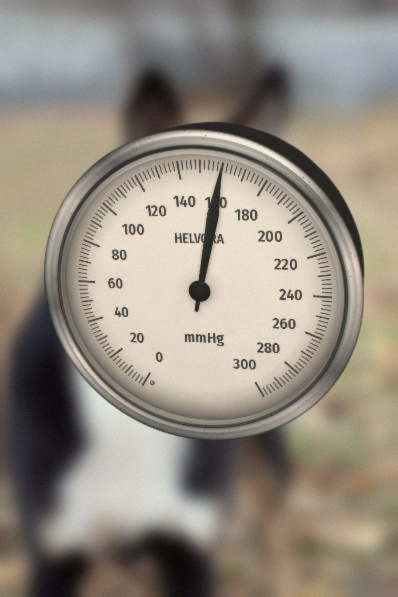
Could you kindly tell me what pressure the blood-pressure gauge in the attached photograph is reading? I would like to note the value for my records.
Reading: 160 mmHg
